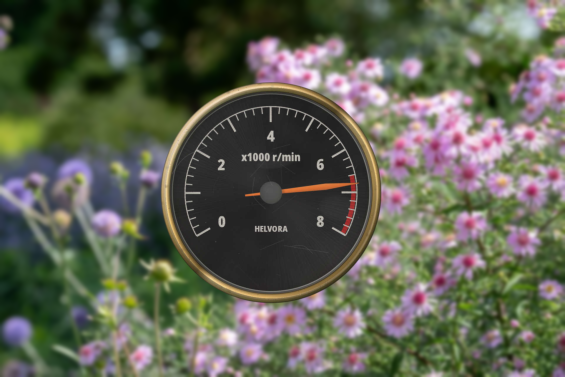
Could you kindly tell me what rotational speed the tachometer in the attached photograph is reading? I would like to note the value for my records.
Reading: 6800 rpm
